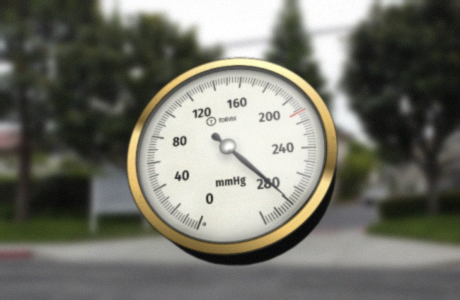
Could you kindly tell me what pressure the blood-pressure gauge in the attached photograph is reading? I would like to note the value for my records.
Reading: 280 mmHg
